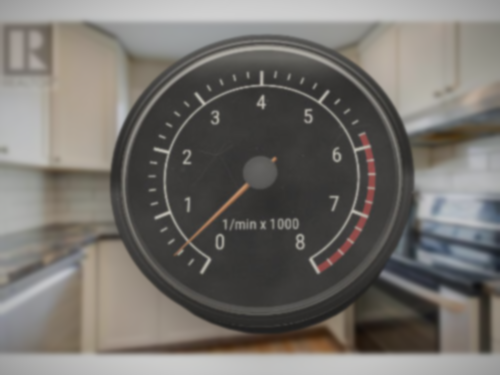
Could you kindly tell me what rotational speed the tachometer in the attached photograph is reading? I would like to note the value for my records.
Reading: 400 rpm
